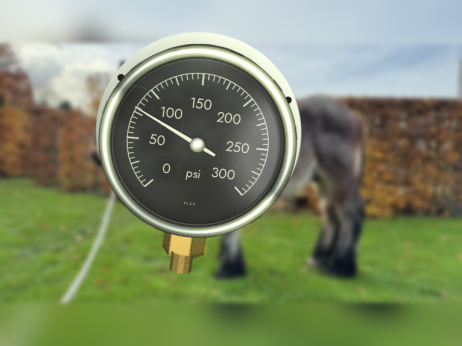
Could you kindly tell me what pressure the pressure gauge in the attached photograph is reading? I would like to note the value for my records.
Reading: 80 psi
